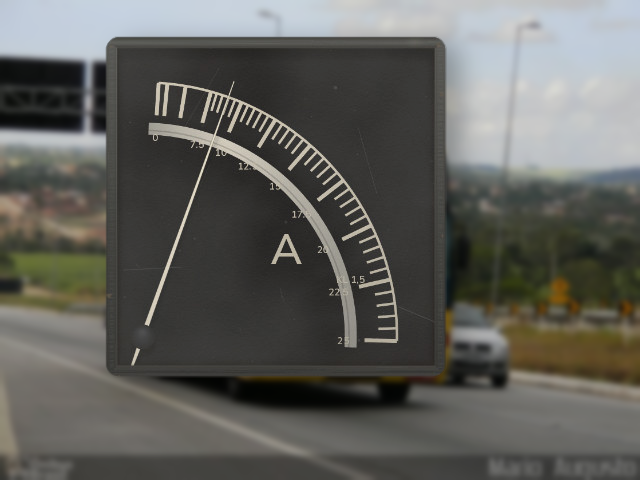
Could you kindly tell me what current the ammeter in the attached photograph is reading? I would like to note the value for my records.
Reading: 9 A
